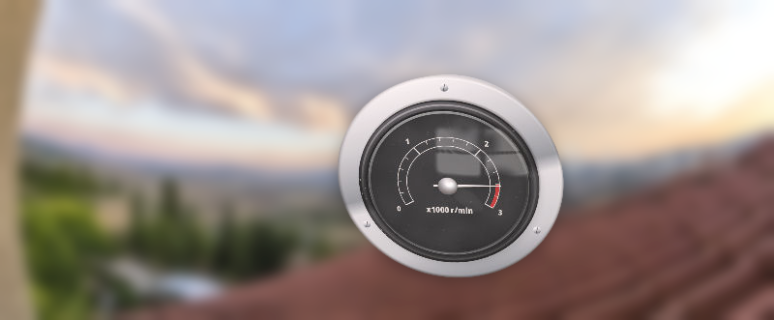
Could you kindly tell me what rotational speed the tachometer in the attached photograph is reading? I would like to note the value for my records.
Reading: 2600 rpm
